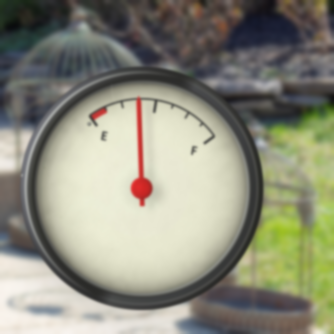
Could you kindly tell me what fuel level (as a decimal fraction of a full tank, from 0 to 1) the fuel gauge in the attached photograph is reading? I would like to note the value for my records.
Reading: 0.375
